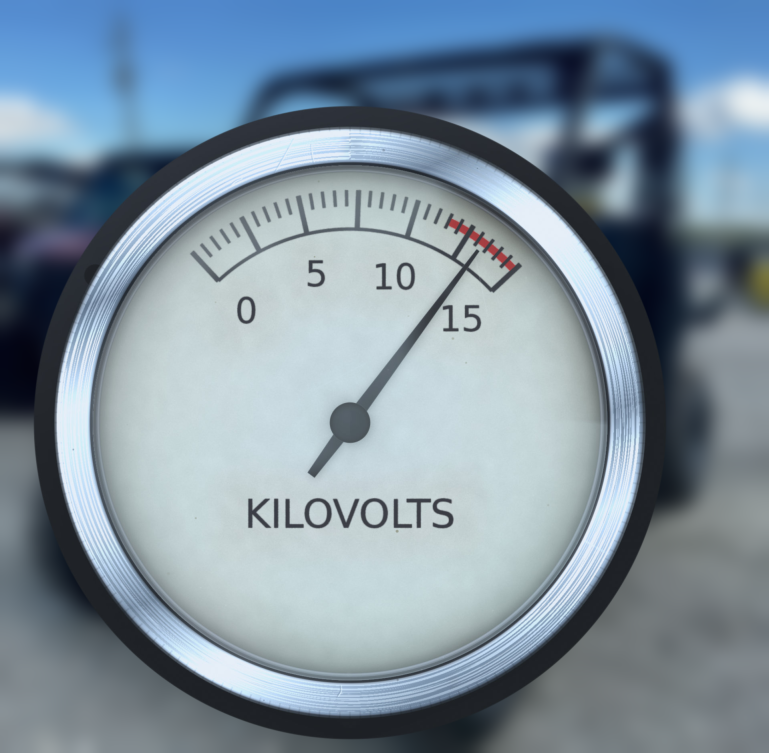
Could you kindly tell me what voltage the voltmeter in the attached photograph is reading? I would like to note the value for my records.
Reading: 13.25 kV
